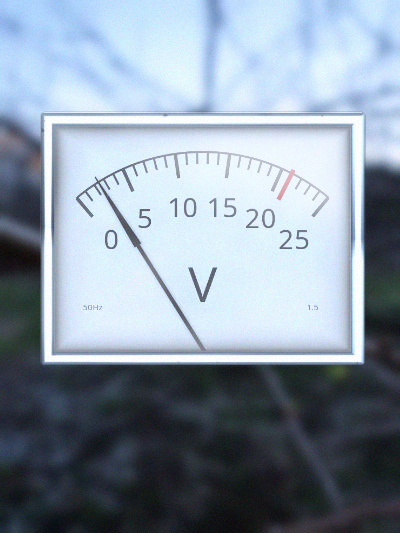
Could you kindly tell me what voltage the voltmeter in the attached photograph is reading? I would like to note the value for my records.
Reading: 2.5 V
